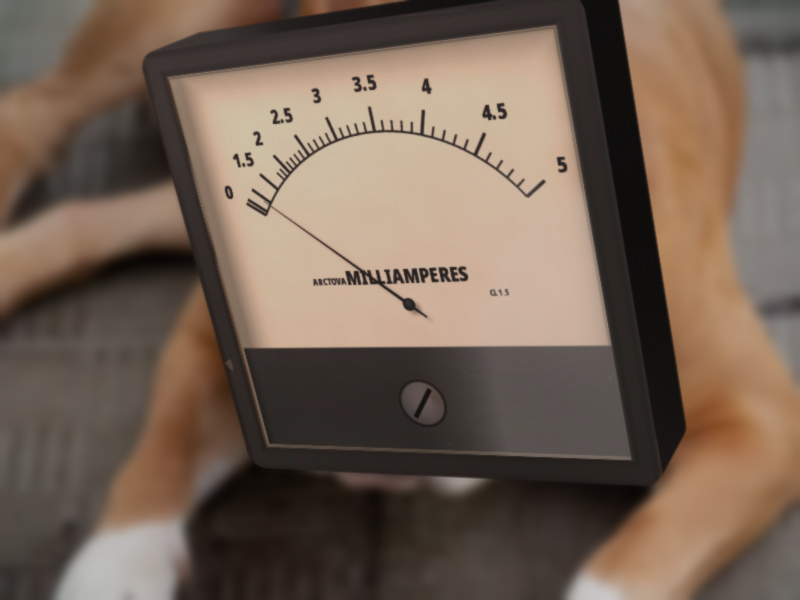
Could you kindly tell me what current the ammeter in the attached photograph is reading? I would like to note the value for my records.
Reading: 1 mA
